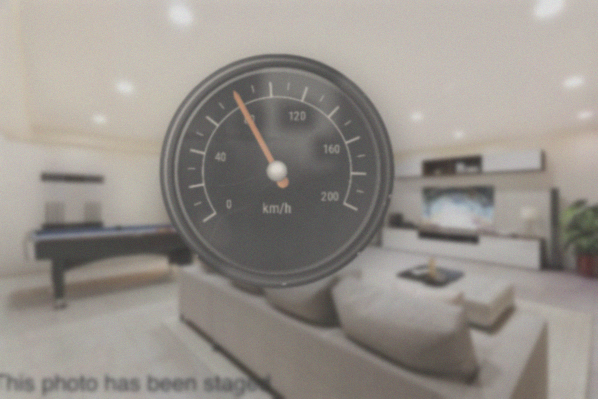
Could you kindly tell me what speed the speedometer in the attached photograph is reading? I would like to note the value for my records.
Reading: 80 km/h
